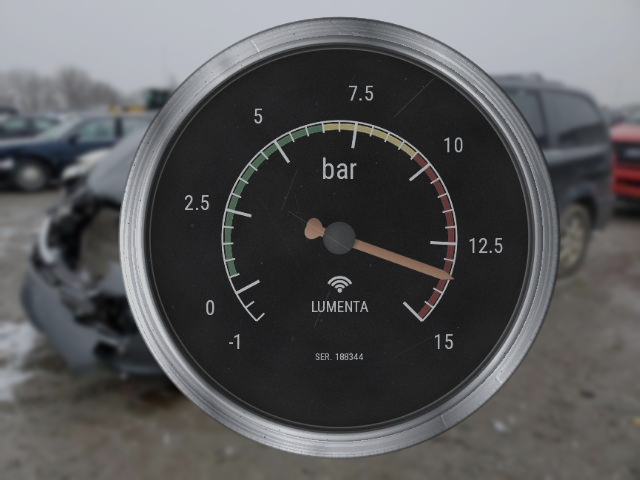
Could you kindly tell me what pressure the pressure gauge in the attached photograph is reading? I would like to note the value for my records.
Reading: 13.5 bar
